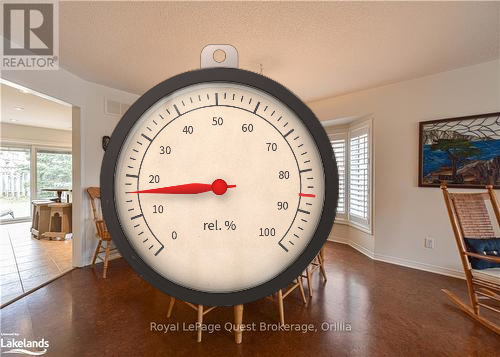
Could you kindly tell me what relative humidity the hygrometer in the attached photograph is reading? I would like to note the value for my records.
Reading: 16 %
